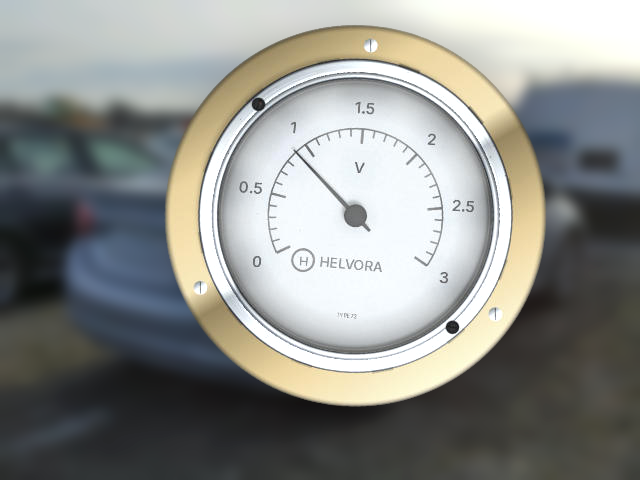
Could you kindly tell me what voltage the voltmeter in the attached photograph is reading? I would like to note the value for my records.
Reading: 0.9 V
